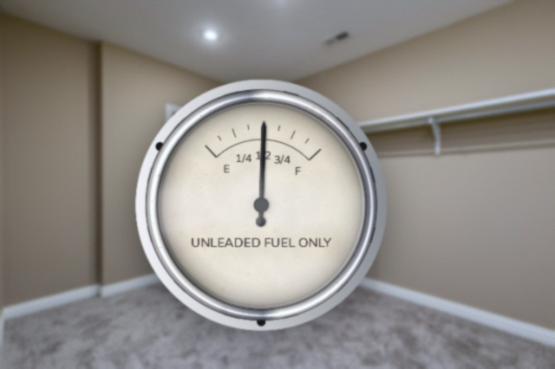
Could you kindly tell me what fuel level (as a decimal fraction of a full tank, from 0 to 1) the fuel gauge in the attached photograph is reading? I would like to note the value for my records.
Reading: 0.5
